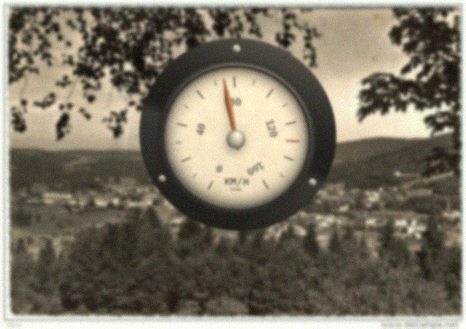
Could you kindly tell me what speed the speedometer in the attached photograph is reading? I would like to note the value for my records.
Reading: 75 km/h
